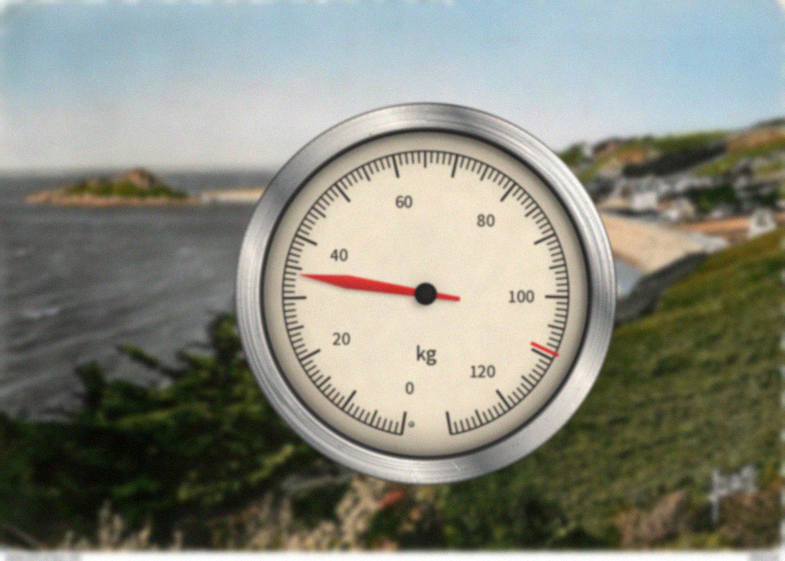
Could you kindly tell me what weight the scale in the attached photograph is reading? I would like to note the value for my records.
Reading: 34 kg
